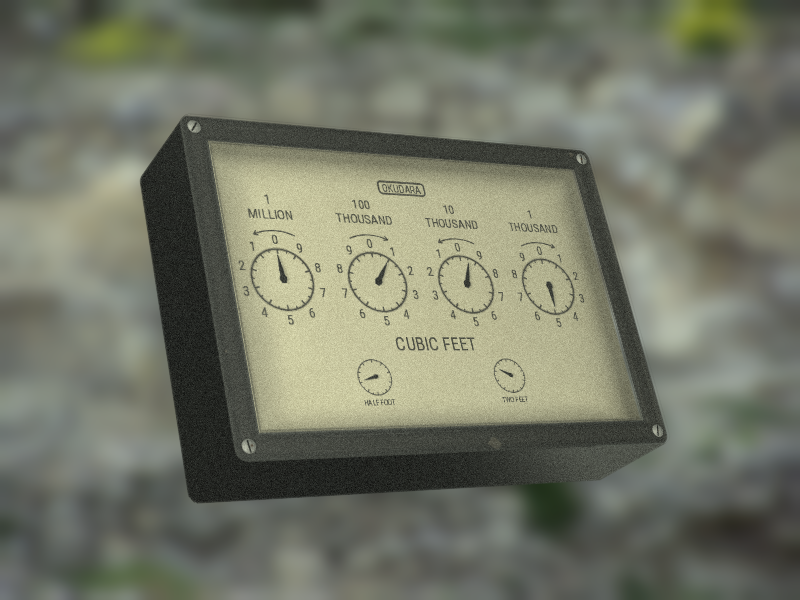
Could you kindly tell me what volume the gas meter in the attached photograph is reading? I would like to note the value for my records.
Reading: 9500 ft³
